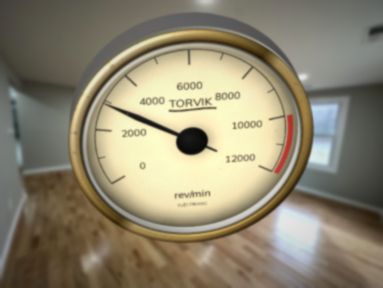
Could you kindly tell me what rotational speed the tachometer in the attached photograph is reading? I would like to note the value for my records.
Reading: 3000 rpm
